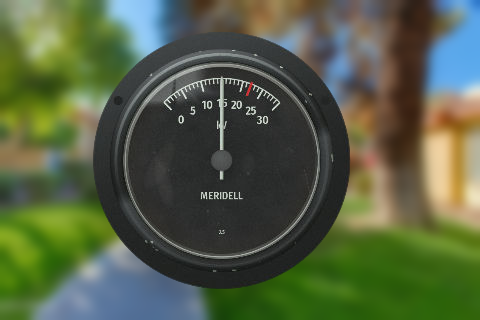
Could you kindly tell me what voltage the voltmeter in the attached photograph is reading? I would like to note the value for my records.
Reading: 15 kV
